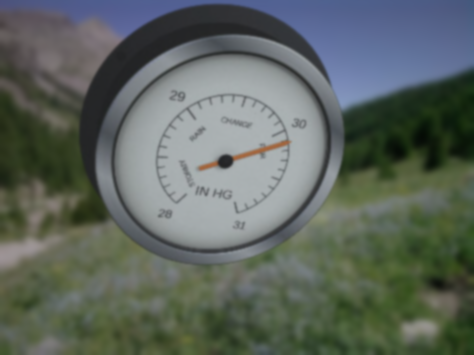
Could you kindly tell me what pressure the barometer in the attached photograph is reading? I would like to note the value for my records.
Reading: 30.1 inHg
